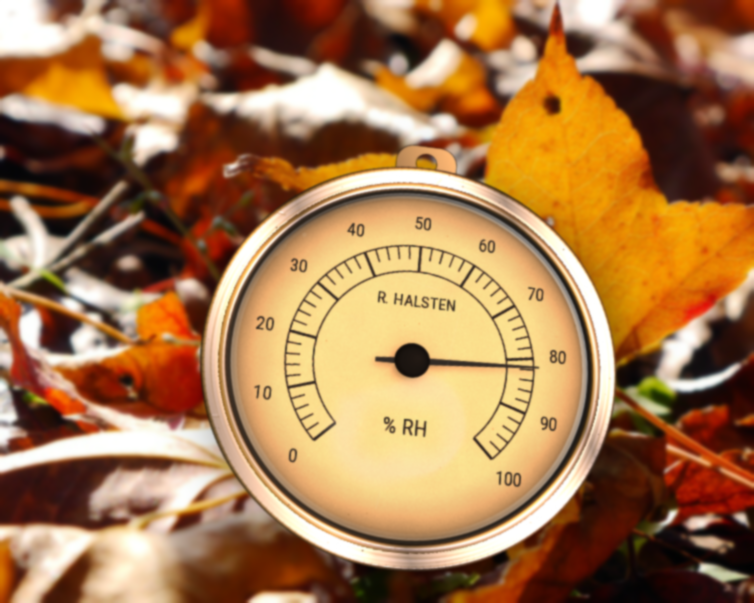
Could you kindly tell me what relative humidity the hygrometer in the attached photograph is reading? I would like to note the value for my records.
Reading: 82 %
